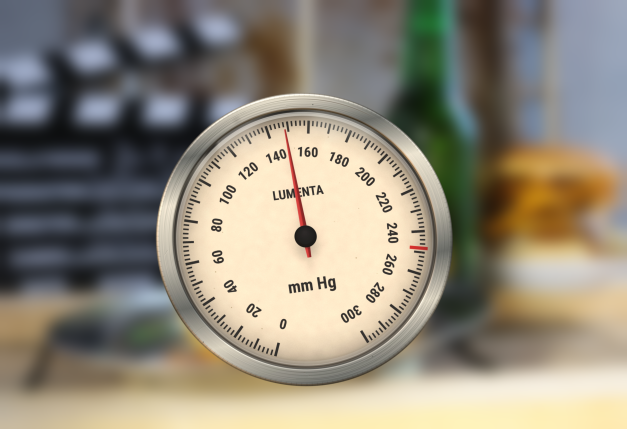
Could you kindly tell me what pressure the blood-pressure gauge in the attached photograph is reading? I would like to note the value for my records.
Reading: 148 mmHg
